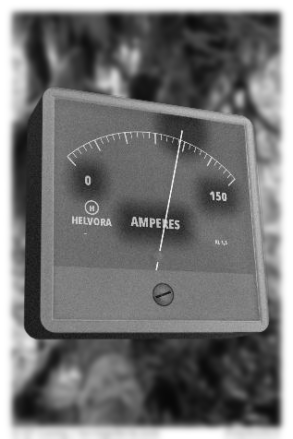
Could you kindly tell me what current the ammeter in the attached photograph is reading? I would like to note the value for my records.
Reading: 95 A
